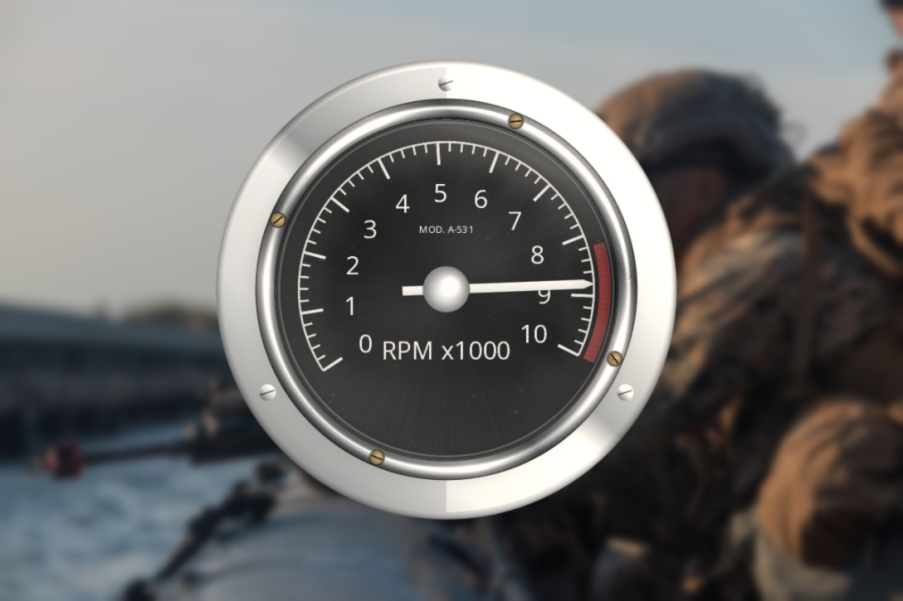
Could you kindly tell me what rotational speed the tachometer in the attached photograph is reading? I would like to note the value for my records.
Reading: 8800 rpm
